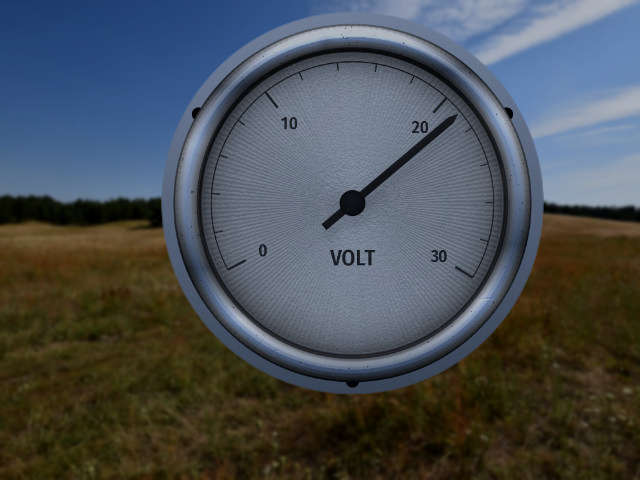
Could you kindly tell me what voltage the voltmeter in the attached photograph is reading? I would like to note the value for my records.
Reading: 21 V
